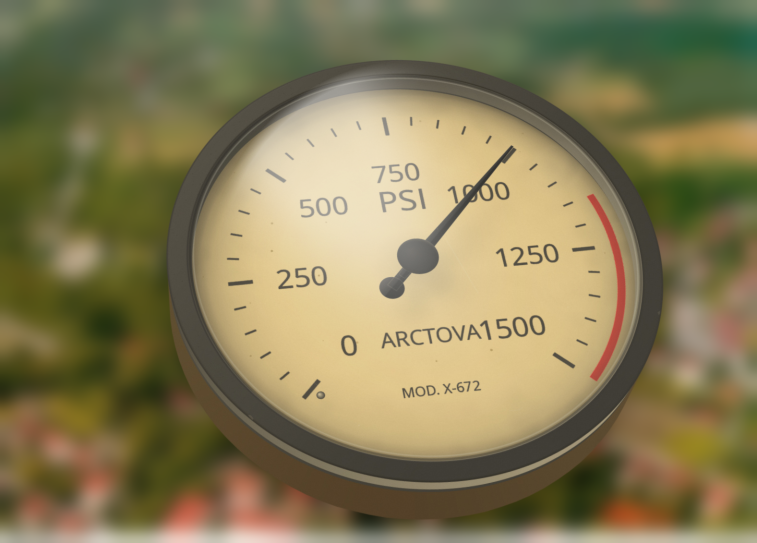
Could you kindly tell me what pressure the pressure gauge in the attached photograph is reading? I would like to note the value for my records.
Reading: 1000 psi
